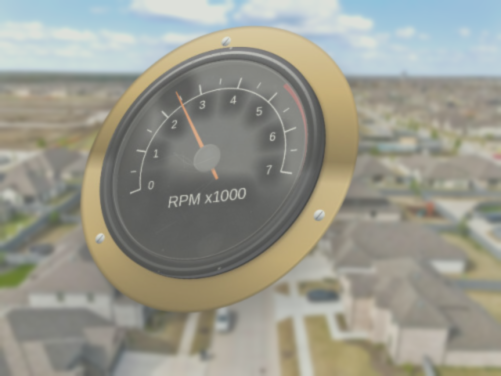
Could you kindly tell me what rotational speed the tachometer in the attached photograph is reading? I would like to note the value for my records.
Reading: 2500 rpm
